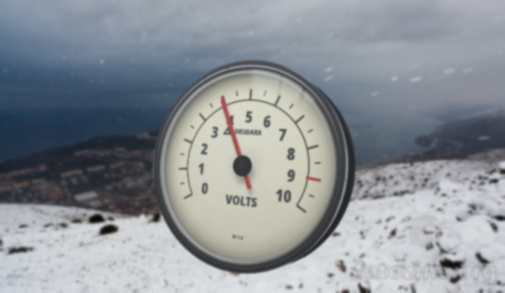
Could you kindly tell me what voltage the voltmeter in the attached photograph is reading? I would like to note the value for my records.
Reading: 4 V
